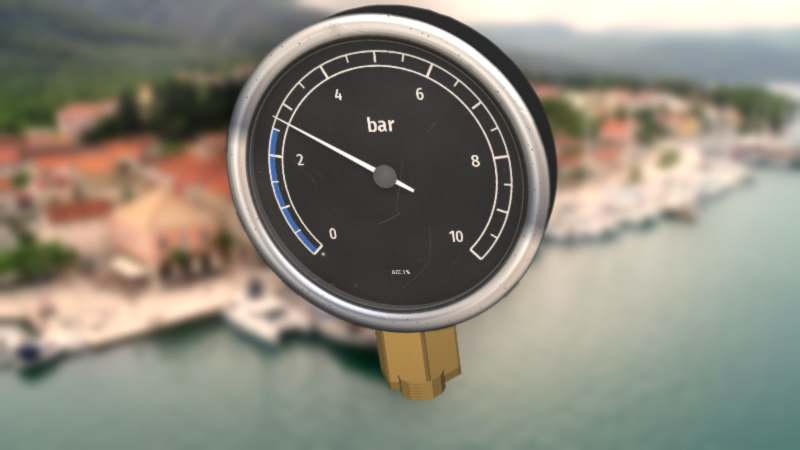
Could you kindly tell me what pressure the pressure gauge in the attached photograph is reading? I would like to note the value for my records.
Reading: 2.75 bar
